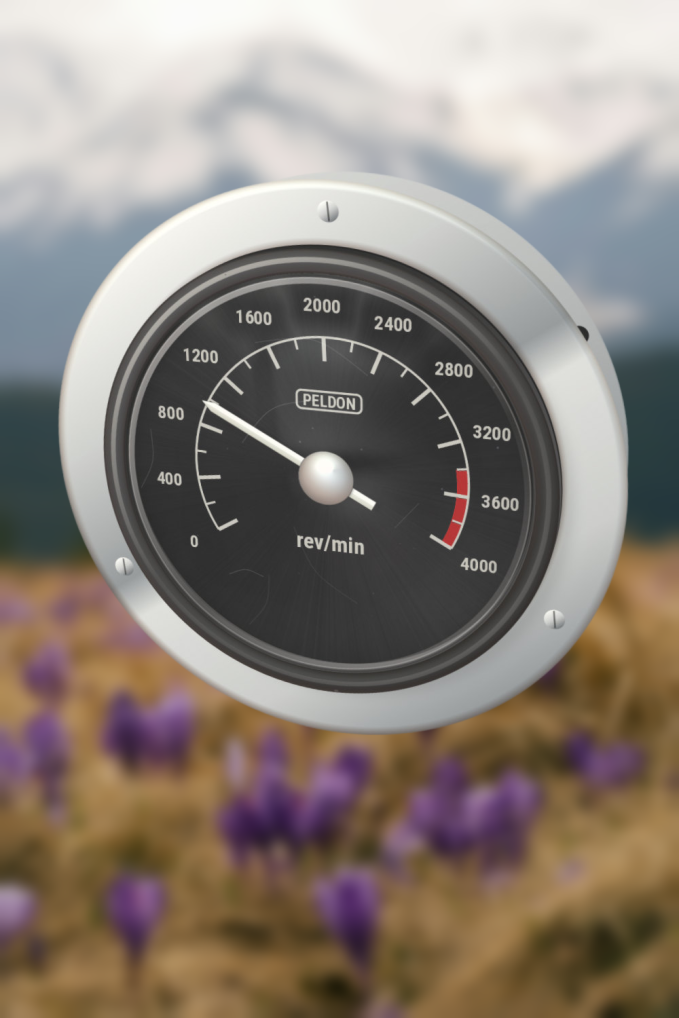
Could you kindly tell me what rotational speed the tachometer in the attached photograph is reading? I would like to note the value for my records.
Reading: 1000 rpm
